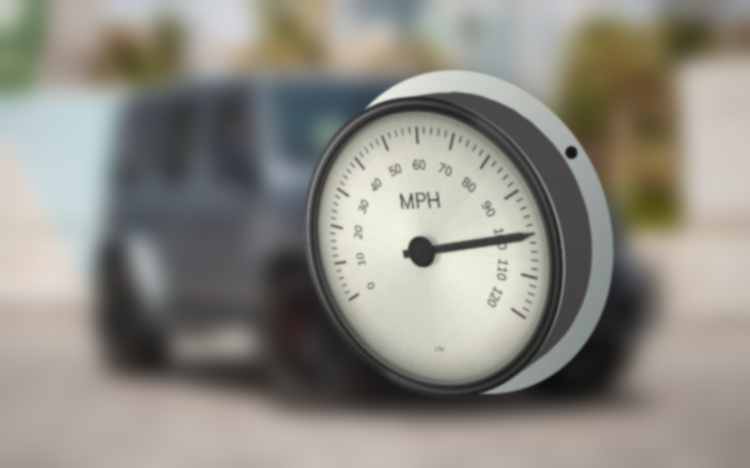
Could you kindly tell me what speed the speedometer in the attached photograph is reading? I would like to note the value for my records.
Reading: 100 mph
